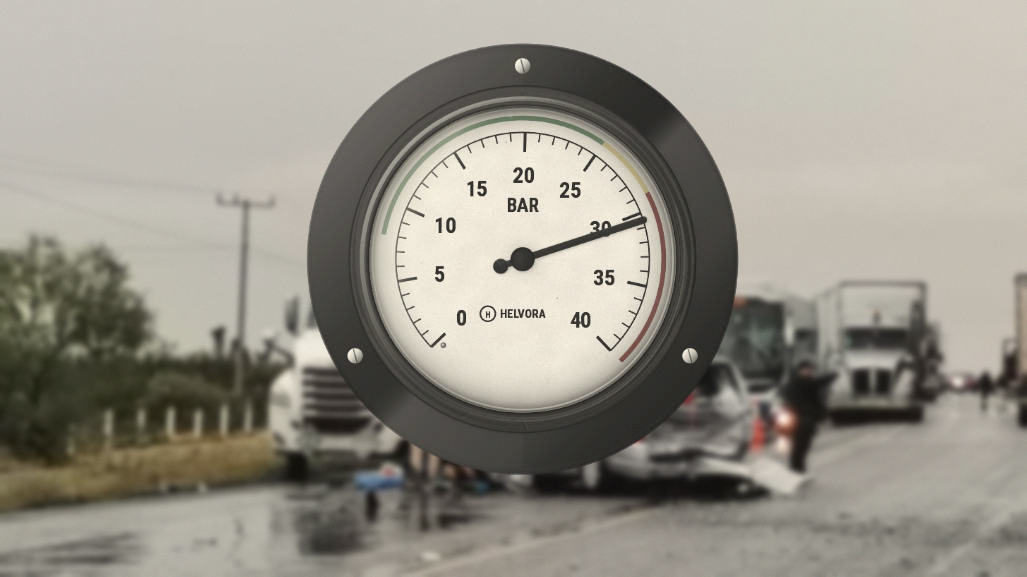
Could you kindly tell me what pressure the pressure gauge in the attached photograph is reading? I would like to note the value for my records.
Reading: 30.5 bar
